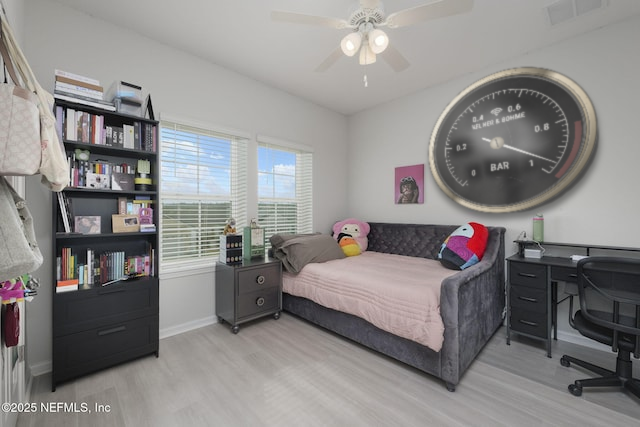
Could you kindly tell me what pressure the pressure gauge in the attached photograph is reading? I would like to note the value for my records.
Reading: 0.96 bar
